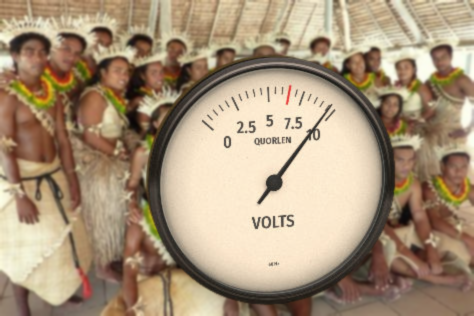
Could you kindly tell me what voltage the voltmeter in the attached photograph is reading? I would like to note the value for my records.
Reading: 9.5 V
